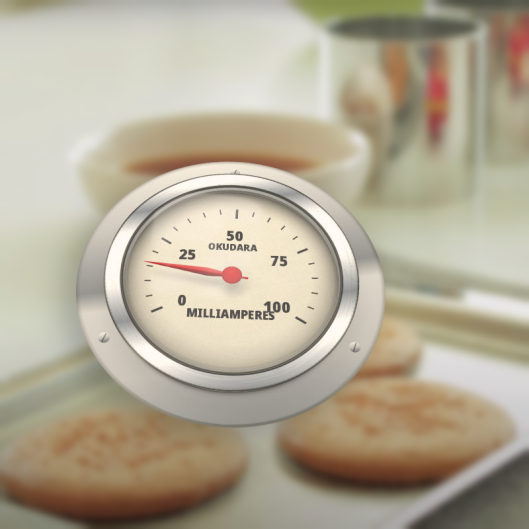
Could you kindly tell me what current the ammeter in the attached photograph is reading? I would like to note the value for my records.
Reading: 15 mA
